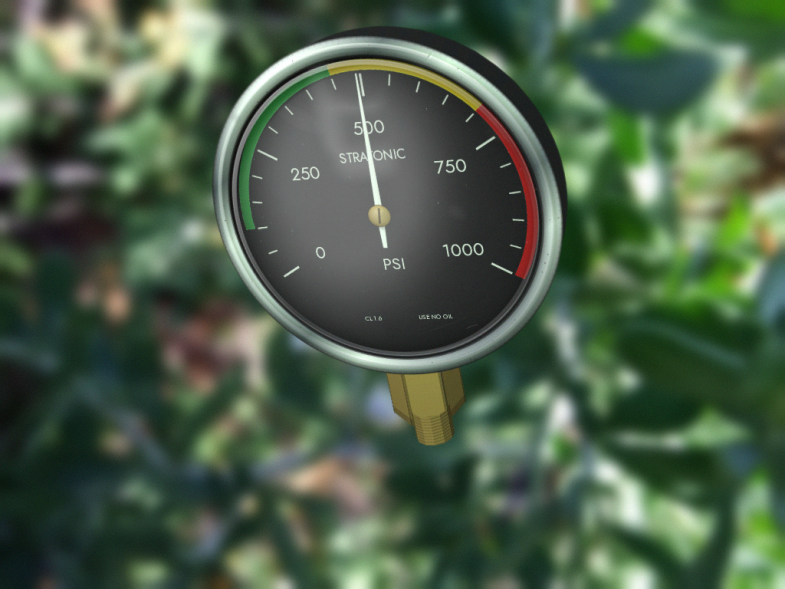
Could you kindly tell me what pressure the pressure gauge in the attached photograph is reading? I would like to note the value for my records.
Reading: 500 psi
